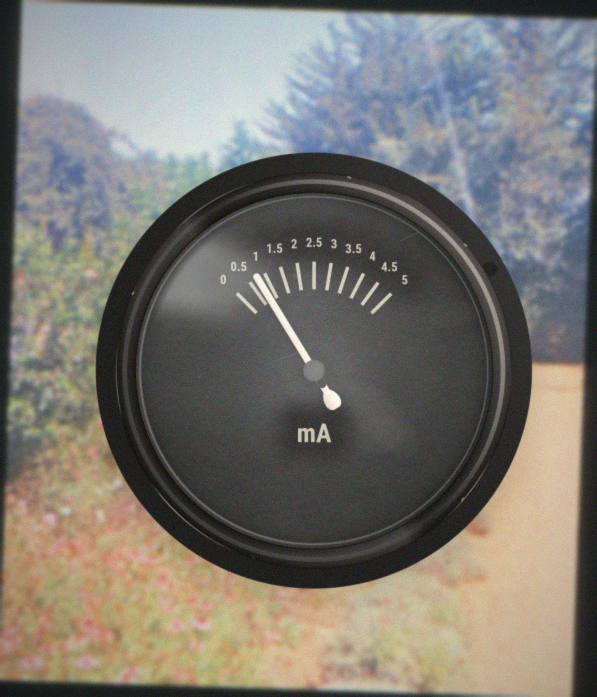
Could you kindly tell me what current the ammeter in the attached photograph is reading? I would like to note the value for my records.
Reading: 0.75 mA
